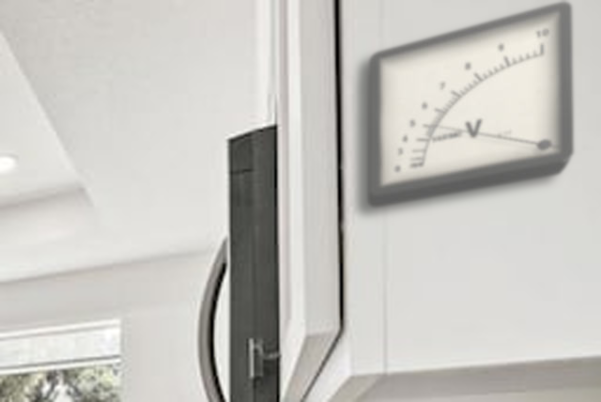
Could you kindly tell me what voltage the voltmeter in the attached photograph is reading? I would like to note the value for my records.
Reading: 5 V
